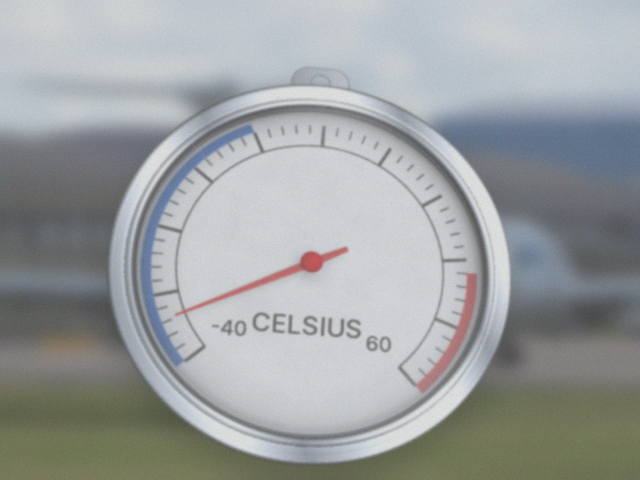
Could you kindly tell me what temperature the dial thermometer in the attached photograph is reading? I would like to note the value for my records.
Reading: -34 °C
